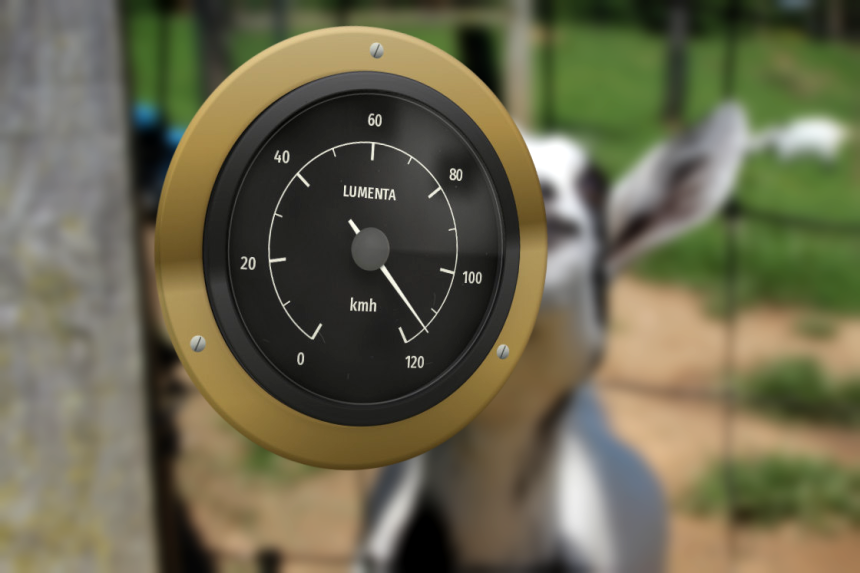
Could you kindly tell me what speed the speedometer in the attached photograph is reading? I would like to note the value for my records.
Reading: 115 km/h
